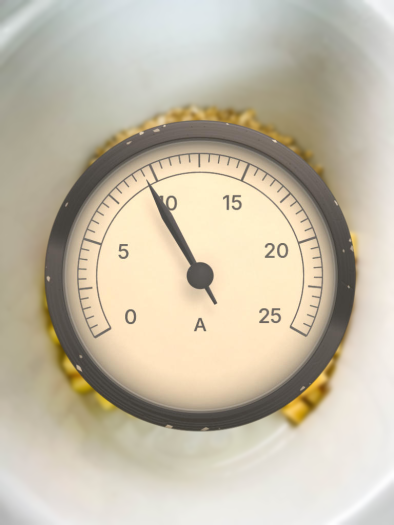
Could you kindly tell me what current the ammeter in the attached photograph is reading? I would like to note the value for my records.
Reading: 9.5 A
